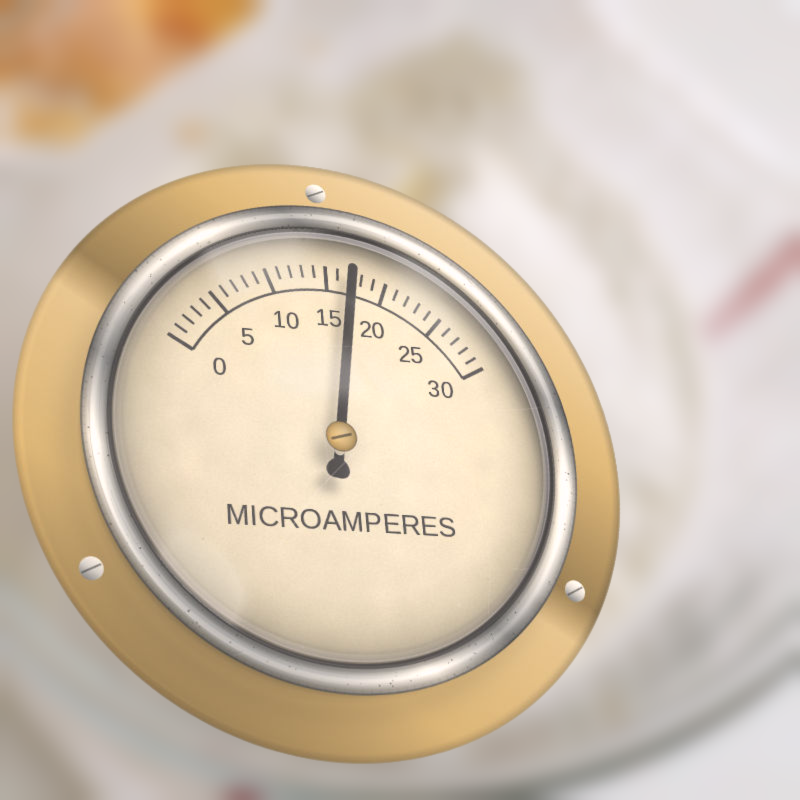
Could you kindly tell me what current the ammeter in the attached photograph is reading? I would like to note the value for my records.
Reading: 17 µA
